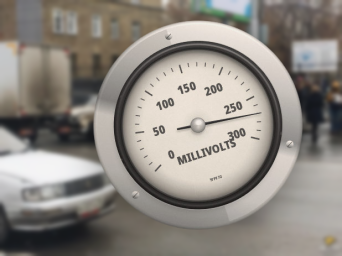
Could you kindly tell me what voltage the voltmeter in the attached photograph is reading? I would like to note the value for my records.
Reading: 270 mV
